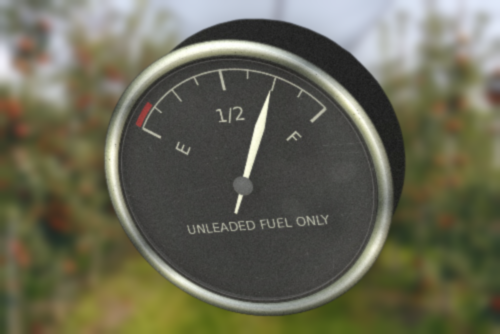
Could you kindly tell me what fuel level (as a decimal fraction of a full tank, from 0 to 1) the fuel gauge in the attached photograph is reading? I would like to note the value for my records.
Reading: 0.75
